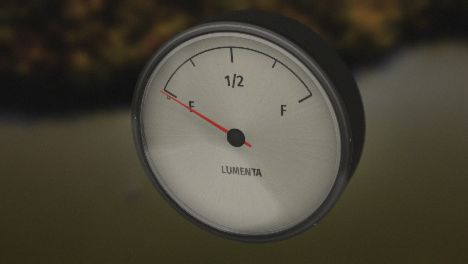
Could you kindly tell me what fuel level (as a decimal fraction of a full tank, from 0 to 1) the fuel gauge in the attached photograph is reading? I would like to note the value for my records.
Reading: 0
